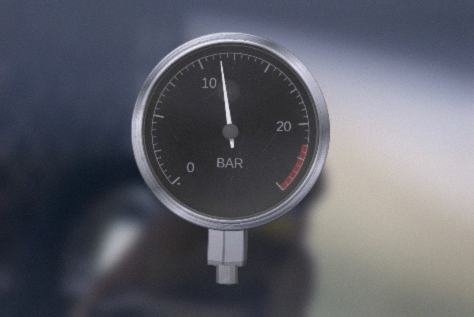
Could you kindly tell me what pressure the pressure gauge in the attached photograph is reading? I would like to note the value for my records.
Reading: 11.5 bar
